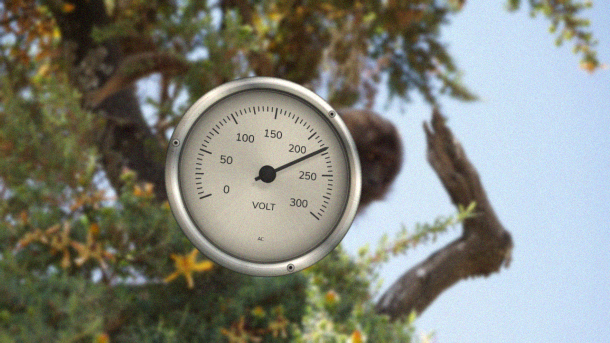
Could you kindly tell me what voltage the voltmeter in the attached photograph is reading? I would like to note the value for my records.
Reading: 220 V
